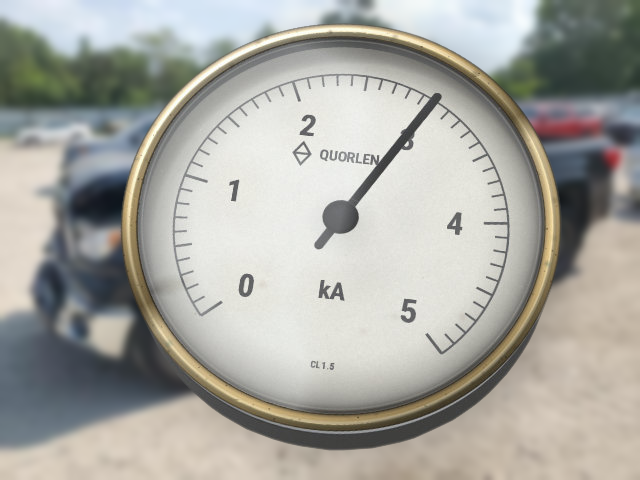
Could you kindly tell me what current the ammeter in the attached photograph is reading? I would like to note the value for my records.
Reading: 3 kA
